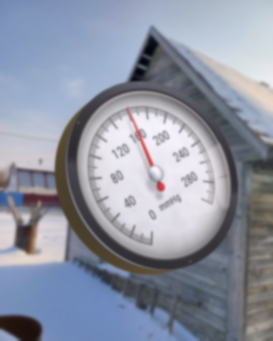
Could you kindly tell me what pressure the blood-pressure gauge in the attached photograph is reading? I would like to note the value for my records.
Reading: 160 mmHg
